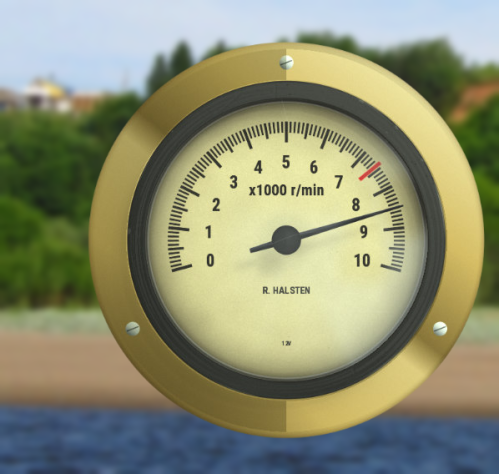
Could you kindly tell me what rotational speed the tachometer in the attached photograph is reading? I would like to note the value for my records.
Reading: 8500 rpm
